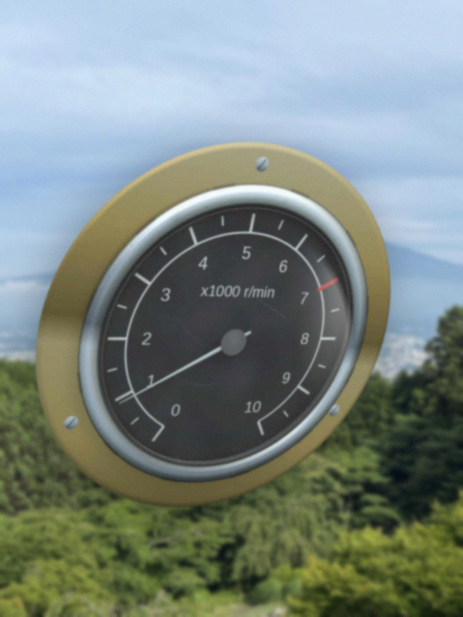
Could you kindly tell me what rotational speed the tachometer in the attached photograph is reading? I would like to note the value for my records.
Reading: 1000 rpm
